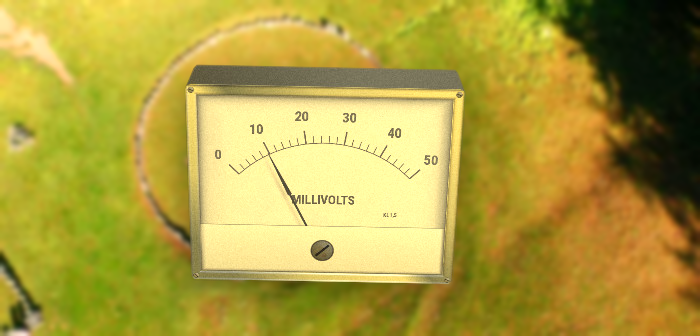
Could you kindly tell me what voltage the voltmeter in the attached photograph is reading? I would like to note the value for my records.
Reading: 10 mV
